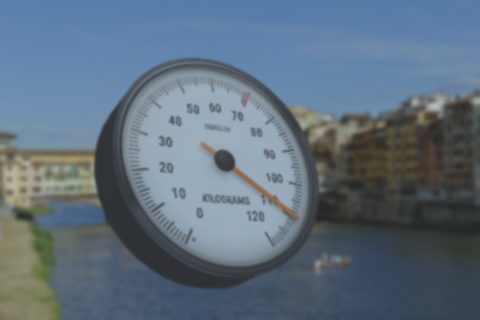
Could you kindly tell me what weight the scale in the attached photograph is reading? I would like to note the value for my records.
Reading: 110 kg
